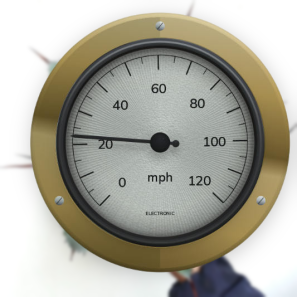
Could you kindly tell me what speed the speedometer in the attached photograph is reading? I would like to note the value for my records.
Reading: 22.5 mph
